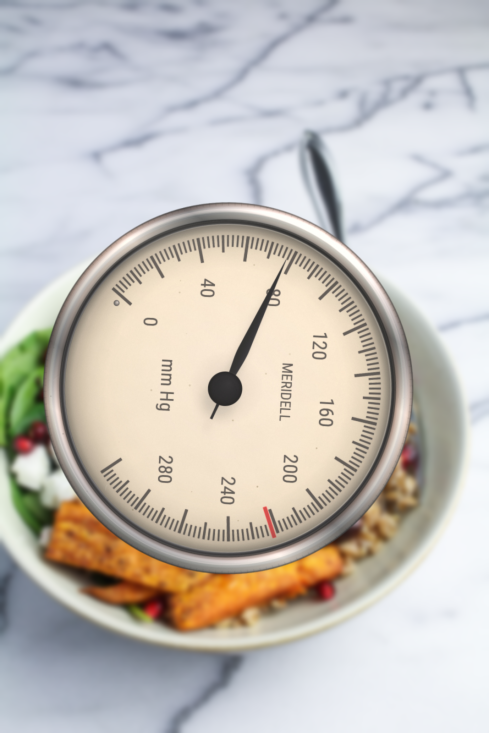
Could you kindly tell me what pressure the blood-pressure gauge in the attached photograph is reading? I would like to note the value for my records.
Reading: 78 mmHg
